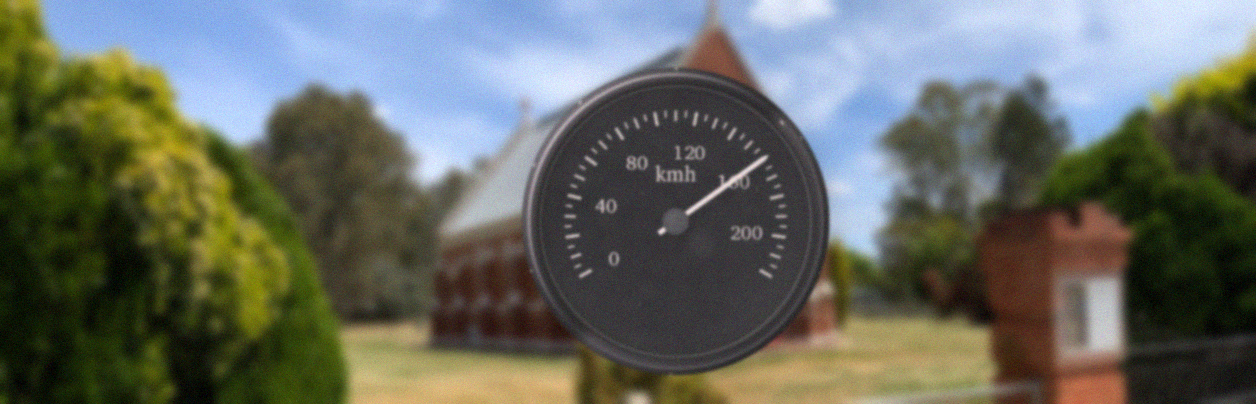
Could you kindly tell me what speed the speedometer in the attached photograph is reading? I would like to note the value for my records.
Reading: 160 km/h
